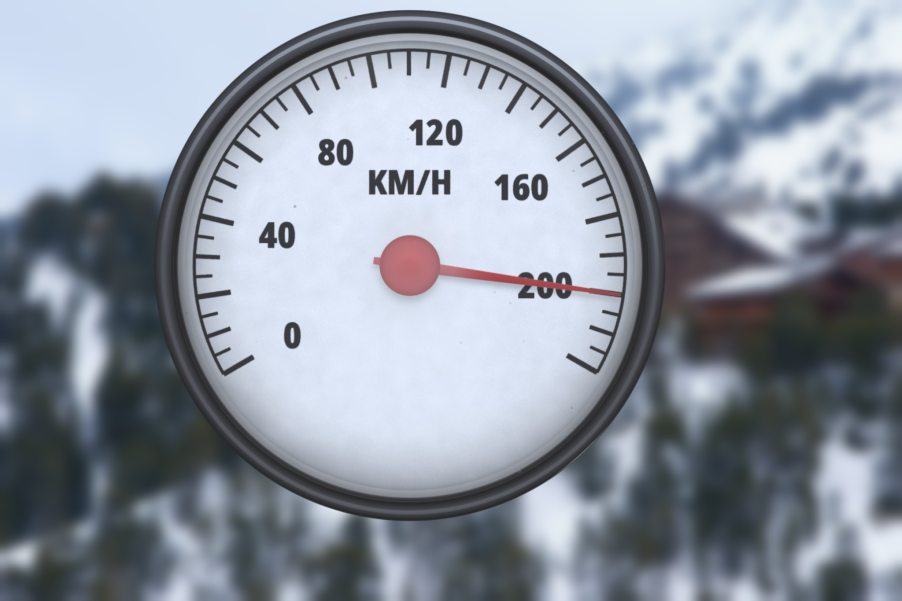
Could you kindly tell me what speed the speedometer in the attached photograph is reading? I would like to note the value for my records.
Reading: 200 km/h
